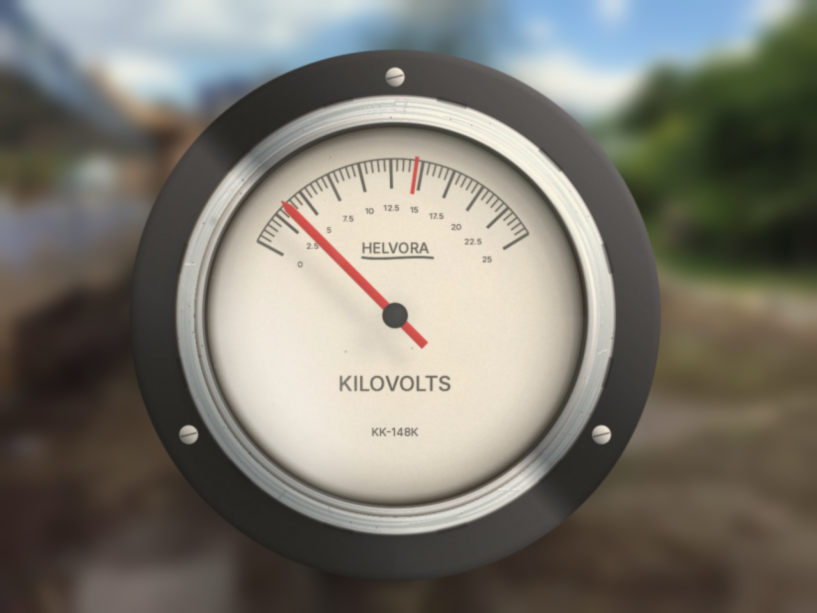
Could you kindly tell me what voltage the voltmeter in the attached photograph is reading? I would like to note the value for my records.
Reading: 3.5 kV
